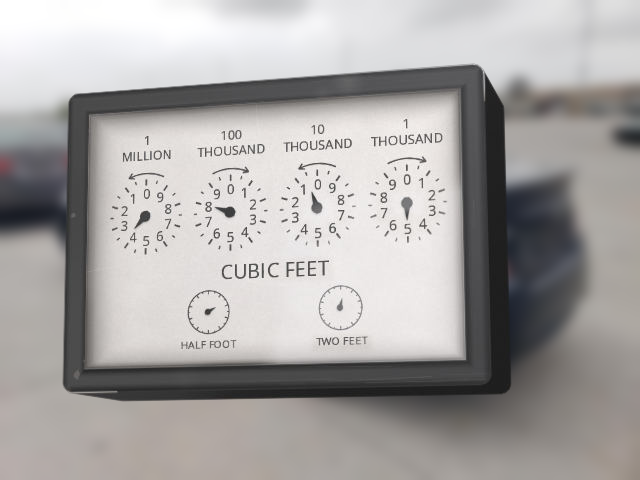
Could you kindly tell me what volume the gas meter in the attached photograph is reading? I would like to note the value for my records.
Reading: 380500 ft³
